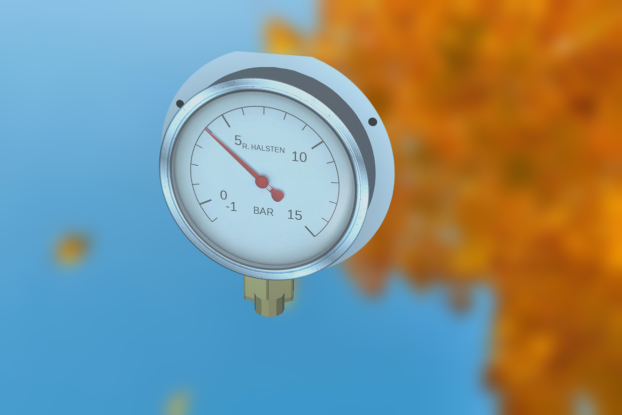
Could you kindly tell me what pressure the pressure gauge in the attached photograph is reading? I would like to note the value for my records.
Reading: 4 bar
